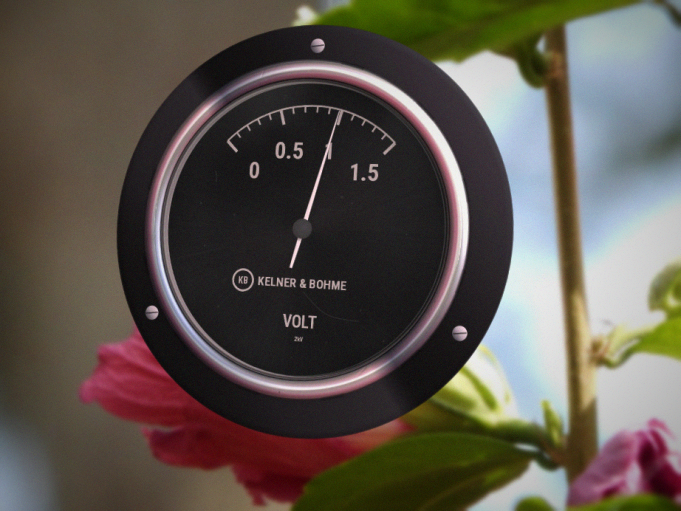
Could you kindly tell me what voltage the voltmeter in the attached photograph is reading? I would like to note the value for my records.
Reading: 1 V
